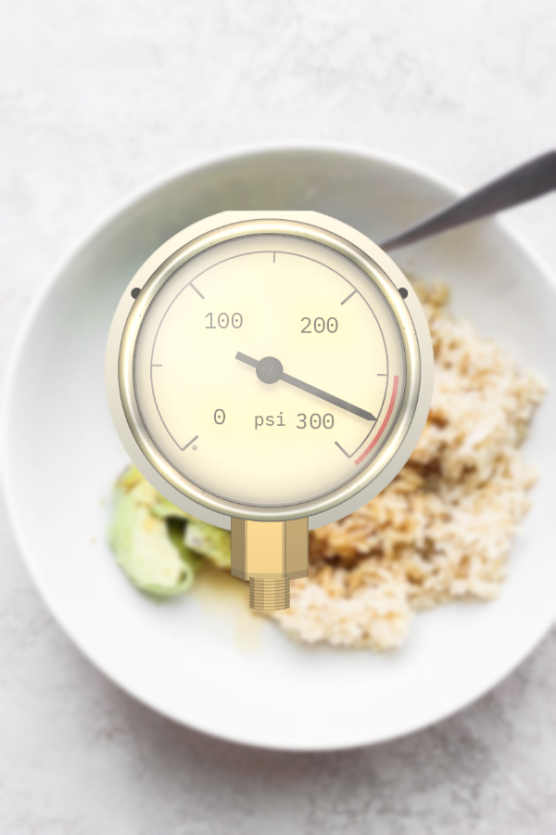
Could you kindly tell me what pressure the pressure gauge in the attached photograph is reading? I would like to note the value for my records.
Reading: 275 psi
